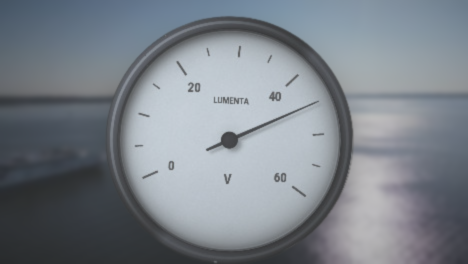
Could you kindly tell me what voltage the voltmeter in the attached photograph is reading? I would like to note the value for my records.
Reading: 45 V
